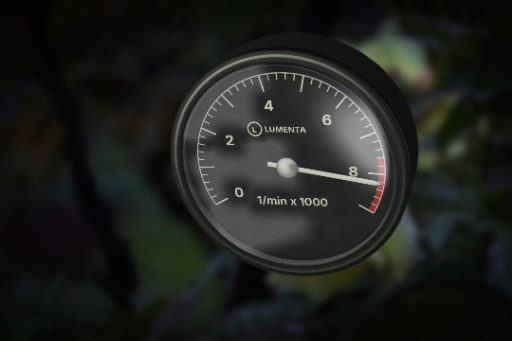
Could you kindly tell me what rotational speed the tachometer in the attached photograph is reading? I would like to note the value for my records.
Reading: 8200 rpm
